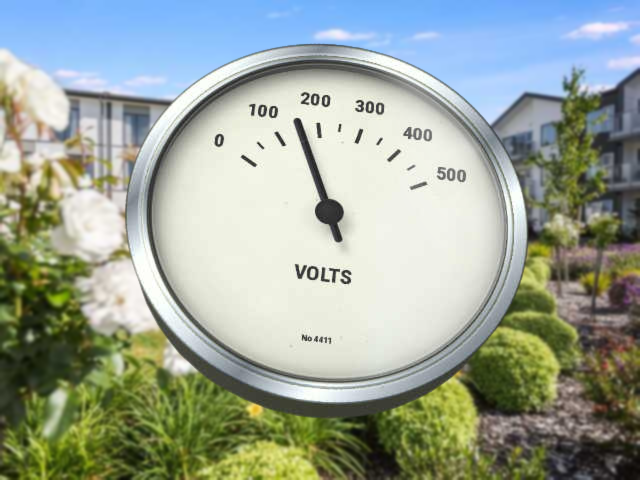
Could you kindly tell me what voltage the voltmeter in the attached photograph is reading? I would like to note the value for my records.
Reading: 150 V
